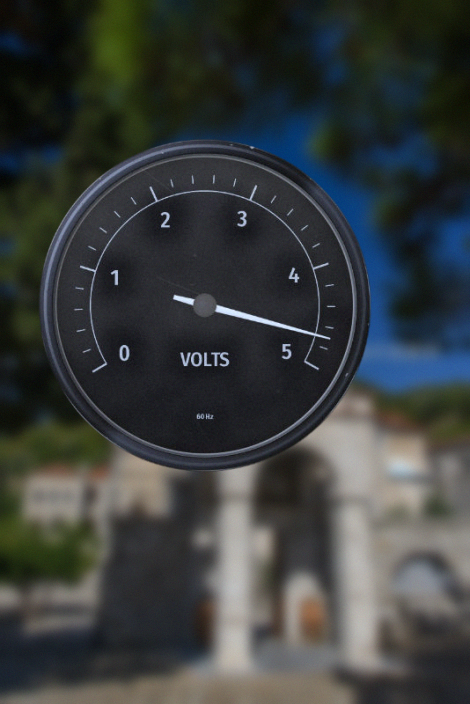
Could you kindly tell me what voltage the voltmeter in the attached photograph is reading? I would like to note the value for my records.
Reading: 4.7 V
